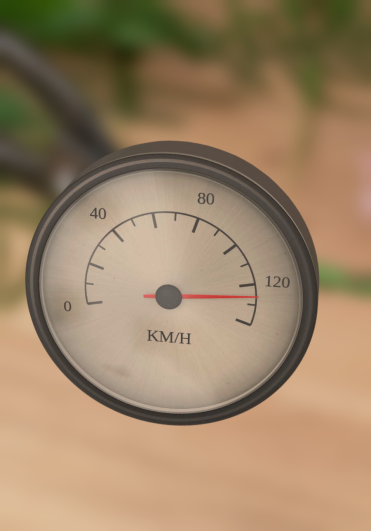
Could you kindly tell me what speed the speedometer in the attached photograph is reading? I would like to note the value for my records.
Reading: 125 km/h
